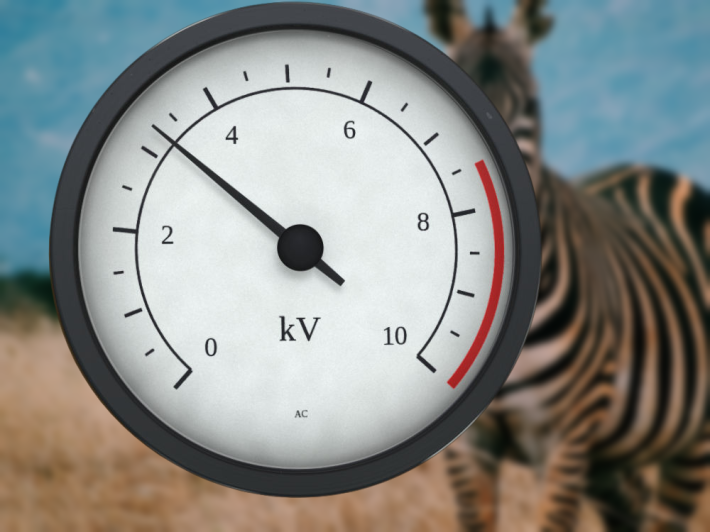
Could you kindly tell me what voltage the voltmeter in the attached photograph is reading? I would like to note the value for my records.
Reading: 3.25 kV
